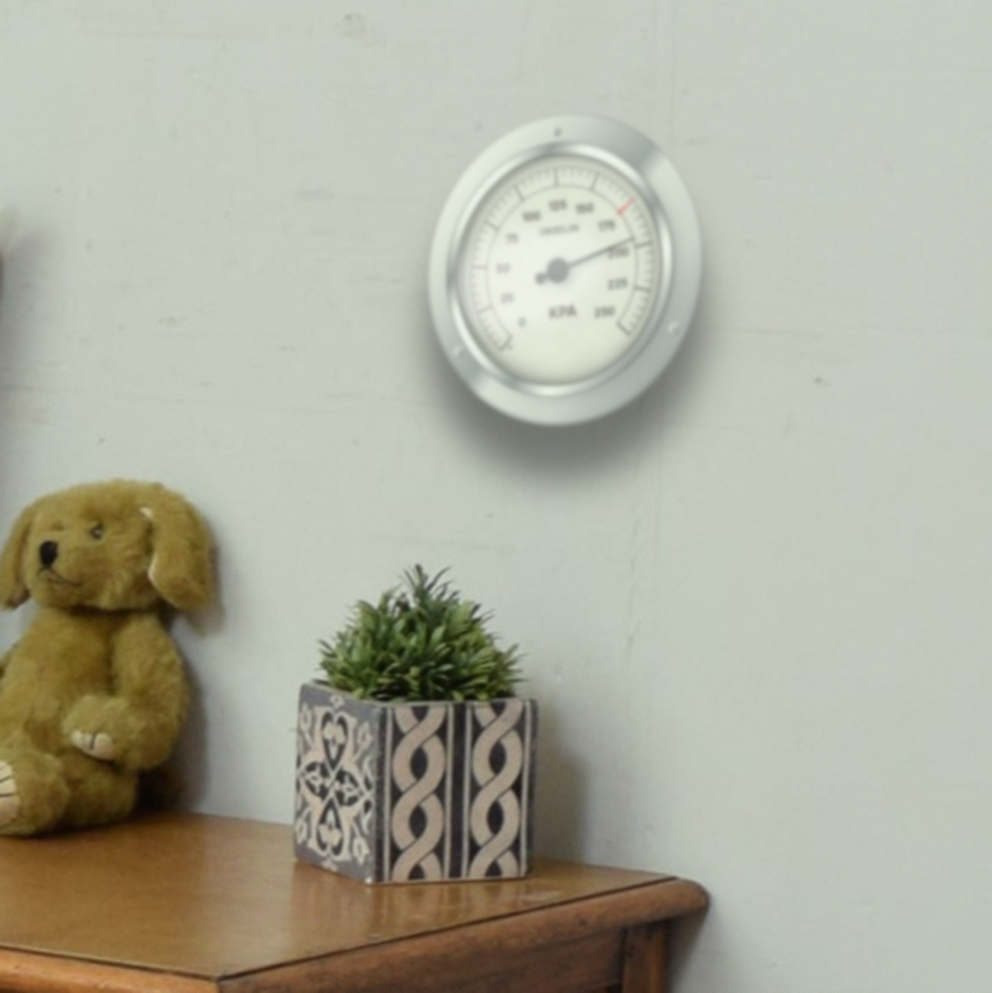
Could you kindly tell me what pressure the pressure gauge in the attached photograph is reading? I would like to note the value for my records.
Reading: 195 kPa
